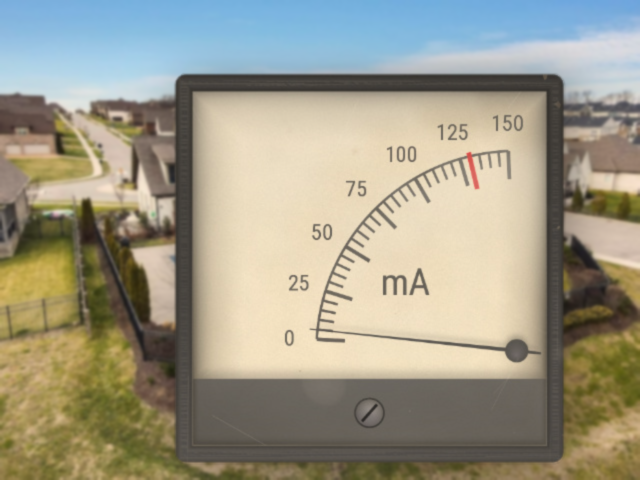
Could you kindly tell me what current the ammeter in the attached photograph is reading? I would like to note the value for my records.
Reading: 5 mA
